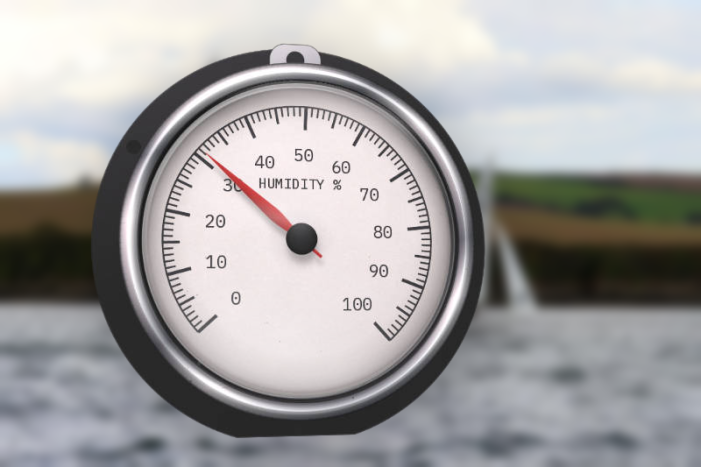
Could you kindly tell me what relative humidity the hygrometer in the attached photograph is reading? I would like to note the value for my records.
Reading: 31 %
